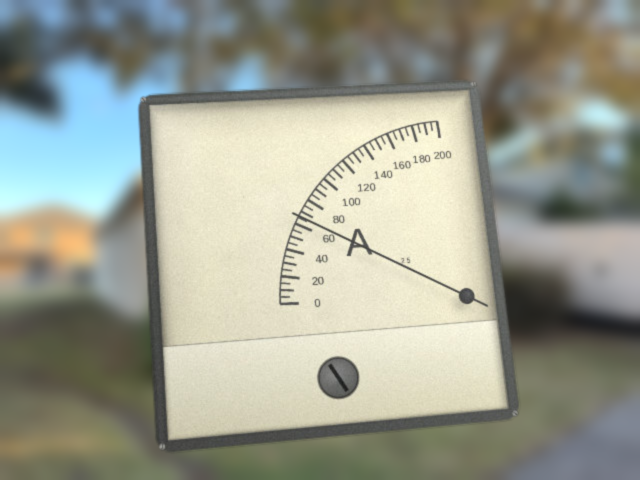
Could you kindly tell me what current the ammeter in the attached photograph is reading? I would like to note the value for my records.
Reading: 65 A
